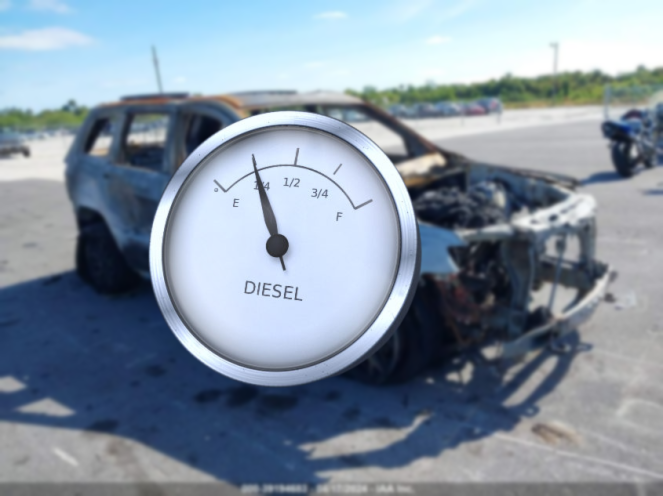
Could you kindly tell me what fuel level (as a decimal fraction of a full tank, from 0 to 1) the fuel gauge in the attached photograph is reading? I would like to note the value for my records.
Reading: 0.25
